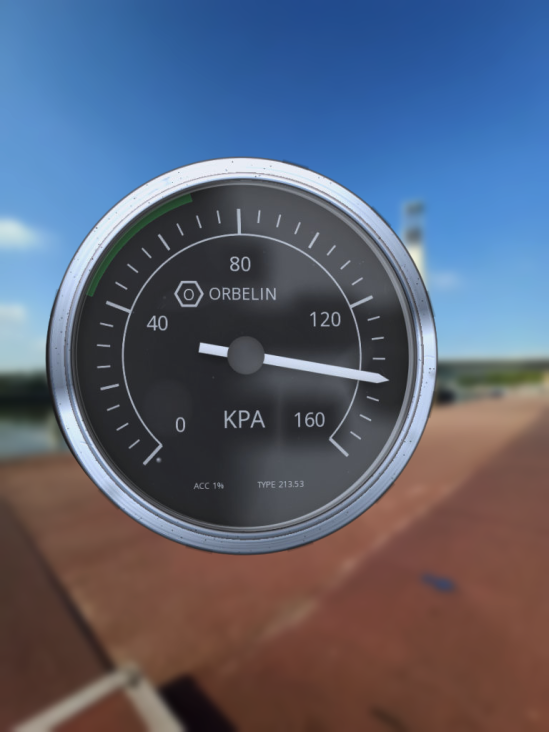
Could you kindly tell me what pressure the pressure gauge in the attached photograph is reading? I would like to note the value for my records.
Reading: 140 kPa
